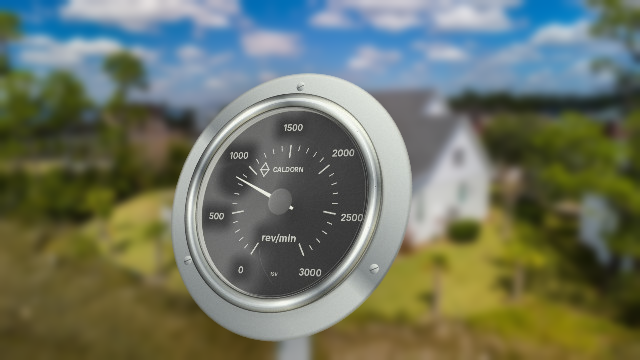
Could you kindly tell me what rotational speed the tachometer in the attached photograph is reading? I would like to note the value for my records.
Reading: 850 rpm
